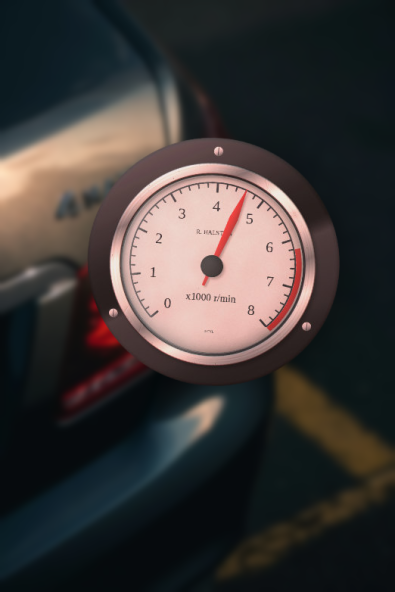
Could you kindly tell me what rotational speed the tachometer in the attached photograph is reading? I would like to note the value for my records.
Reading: 4600 rpm
